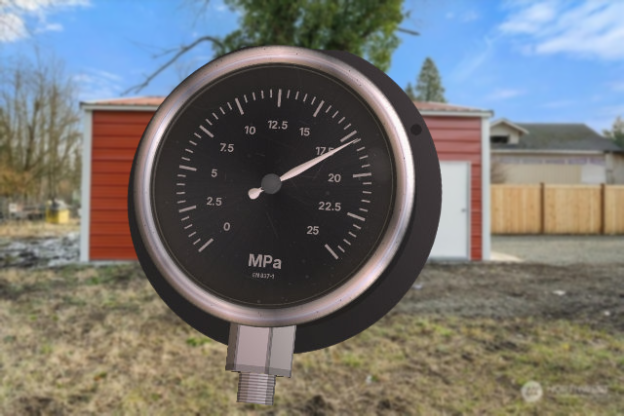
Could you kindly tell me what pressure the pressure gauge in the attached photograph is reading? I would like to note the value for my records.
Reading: 18 MPa
